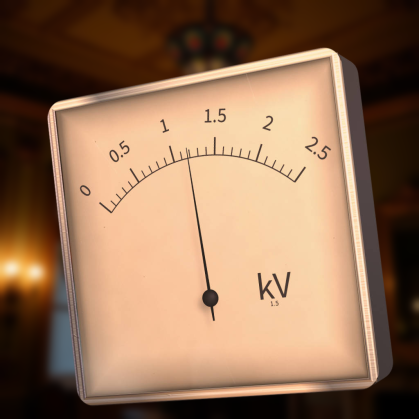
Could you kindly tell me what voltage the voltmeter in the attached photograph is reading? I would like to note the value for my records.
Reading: 1.2 kV
